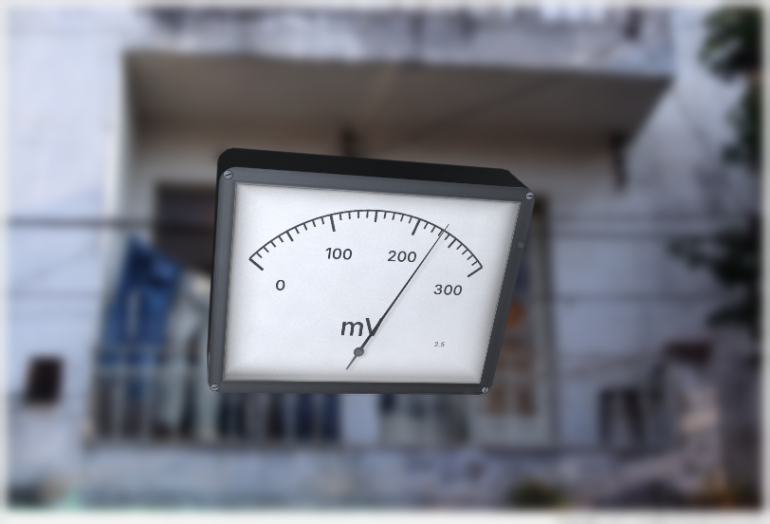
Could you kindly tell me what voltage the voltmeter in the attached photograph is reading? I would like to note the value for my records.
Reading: 230 mV
